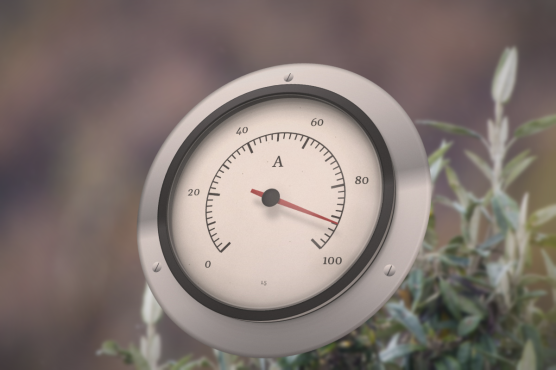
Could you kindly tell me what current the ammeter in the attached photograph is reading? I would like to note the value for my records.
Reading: 92 A
